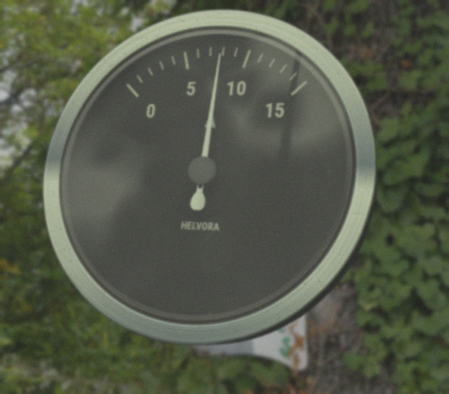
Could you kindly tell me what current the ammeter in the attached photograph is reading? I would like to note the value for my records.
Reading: 8 A
